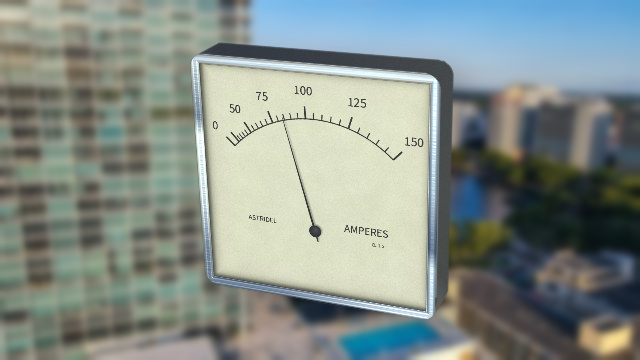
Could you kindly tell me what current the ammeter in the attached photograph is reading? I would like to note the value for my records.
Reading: 85 A
